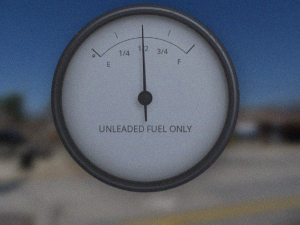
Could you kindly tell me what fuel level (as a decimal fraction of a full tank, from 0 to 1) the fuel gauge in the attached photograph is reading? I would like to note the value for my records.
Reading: 0.5
